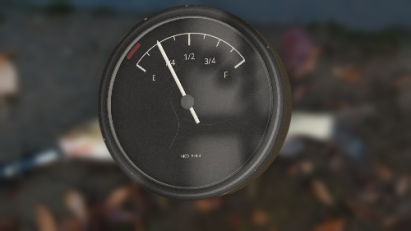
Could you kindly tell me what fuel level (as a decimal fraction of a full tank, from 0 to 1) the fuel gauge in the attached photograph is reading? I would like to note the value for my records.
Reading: 0.25
